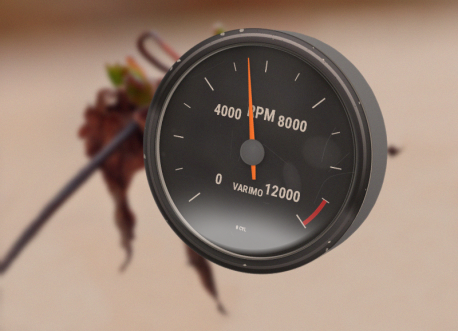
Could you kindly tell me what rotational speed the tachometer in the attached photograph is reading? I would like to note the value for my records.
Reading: 5500 rpm
